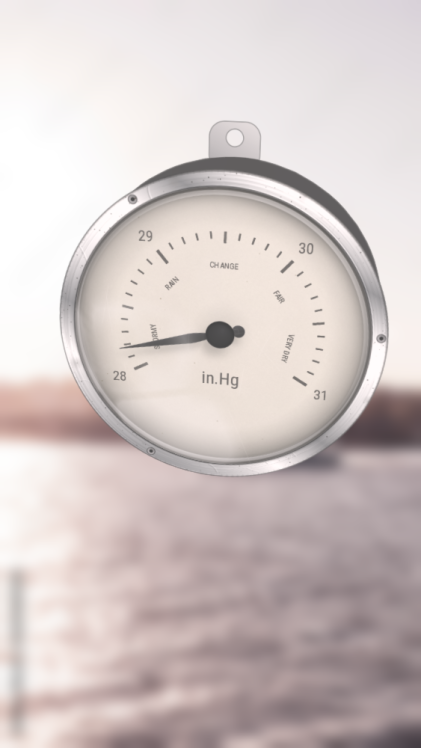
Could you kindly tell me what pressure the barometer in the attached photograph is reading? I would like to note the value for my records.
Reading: 28.2 inHg
